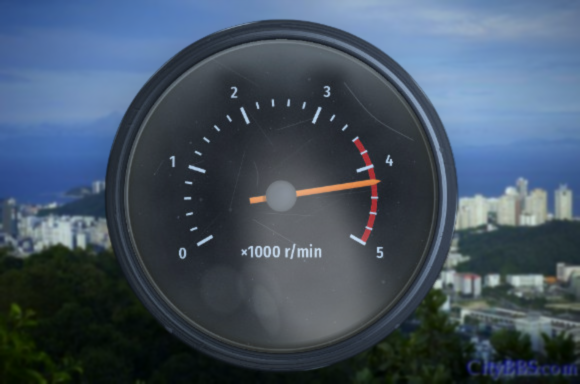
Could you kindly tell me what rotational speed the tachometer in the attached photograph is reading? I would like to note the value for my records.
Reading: 4200 rpm
